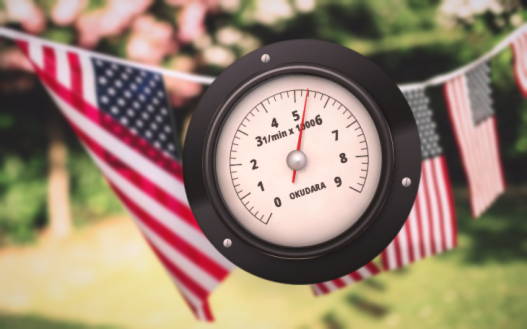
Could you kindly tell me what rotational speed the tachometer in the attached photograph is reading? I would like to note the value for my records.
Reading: 5400 rpm
